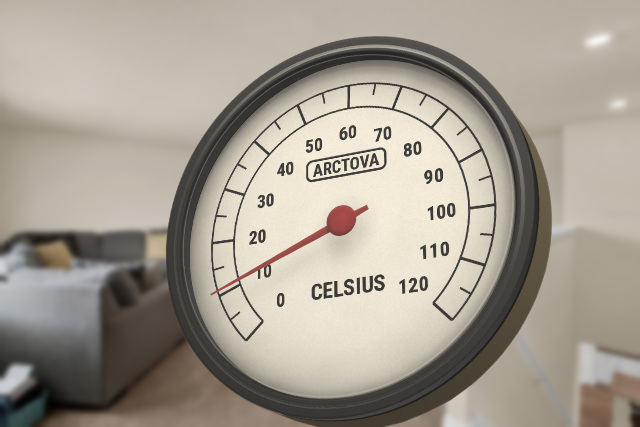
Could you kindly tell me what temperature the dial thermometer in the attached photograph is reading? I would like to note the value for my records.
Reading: 10 °C
